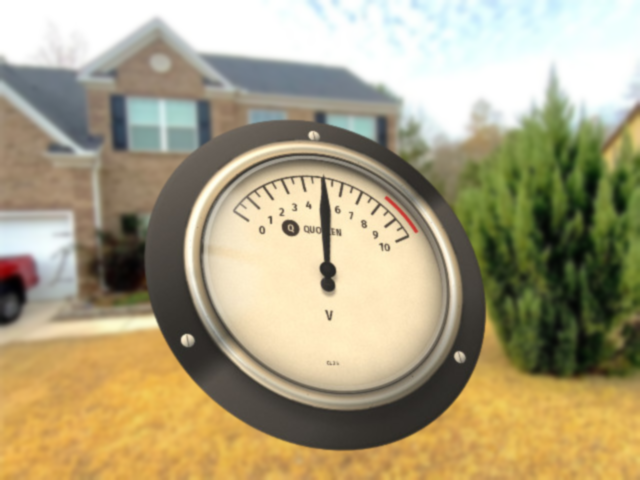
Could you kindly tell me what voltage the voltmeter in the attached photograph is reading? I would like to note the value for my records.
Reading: 5 V
